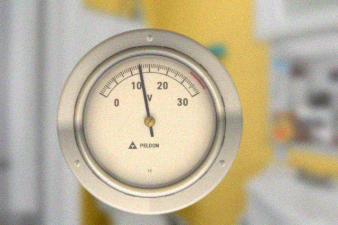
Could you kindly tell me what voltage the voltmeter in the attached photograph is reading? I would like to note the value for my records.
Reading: 12.5 V
